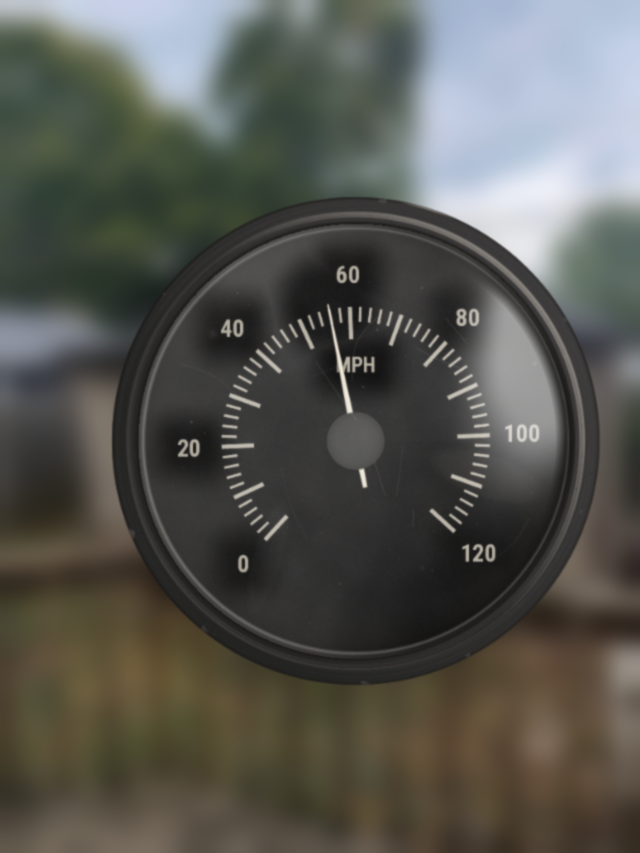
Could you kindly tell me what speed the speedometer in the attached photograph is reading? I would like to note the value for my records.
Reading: 56 mph
